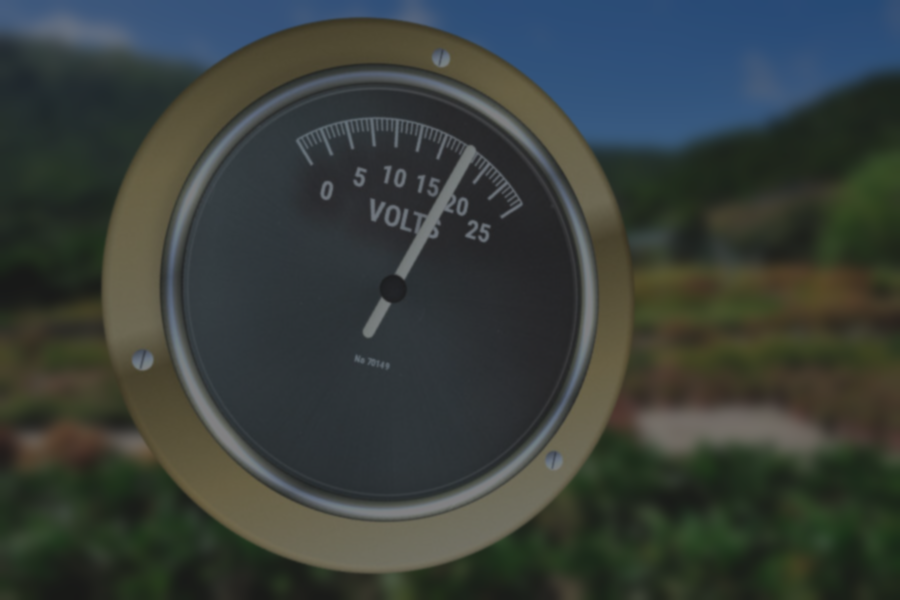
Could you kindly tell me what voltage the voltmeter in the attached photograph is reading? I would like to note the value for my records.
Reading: 17.5 V
